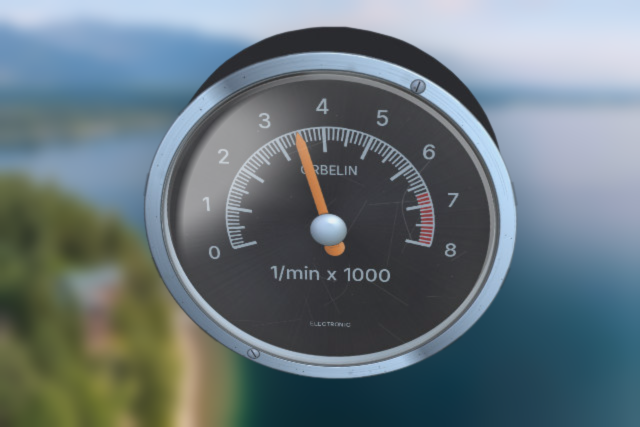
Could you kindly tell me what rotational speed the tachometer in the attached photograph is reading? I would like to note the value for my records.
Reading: 3500 rpm
